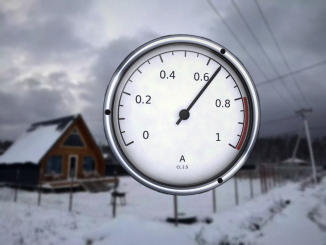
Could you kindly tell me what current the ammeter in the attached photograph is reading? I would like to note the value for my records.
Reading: 0.65 A
